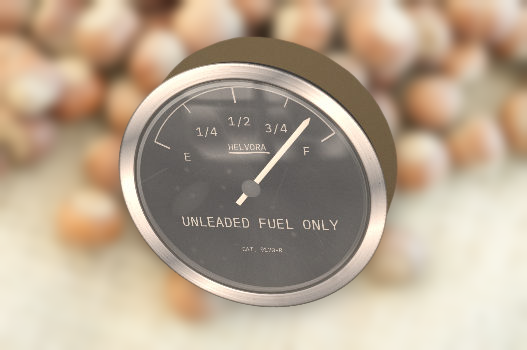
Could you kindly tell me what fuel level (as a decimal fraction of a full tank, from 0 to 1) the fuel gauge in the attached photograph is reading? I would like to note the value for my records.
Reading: 0.875
